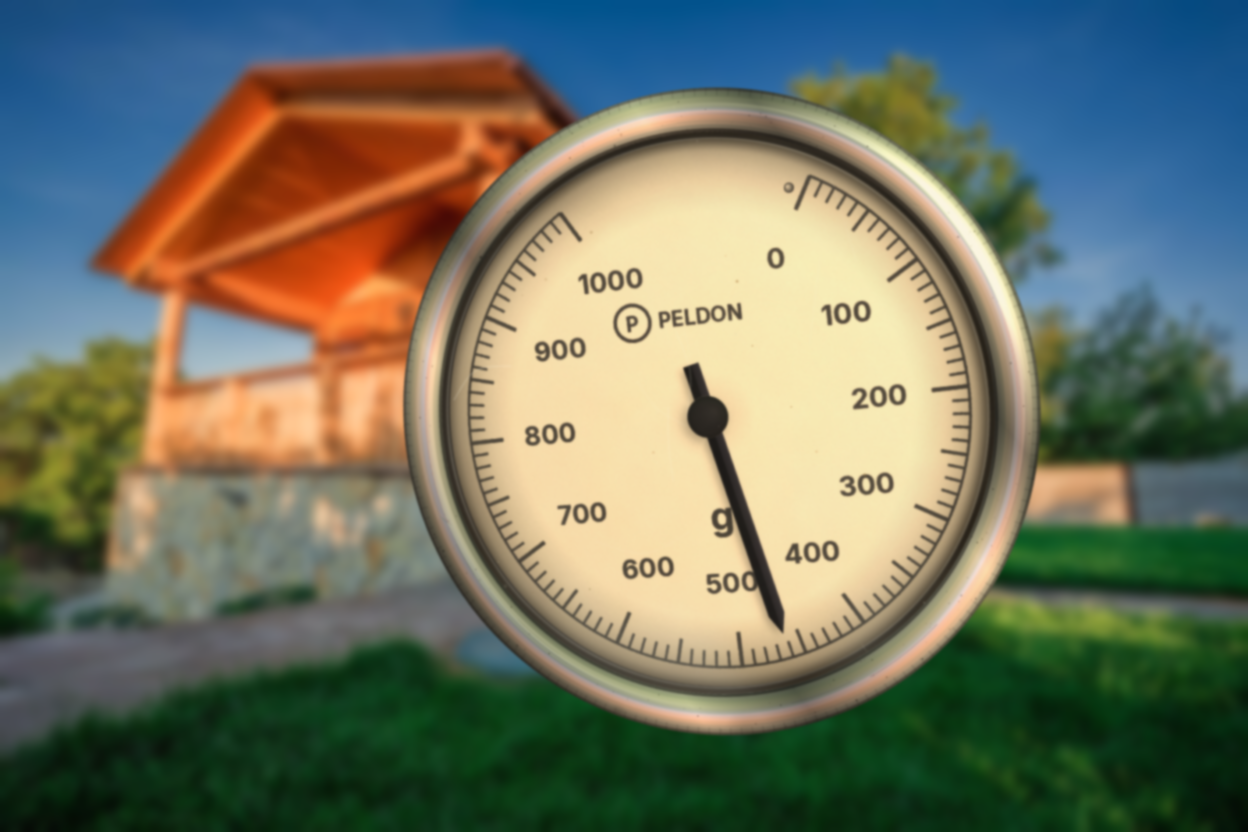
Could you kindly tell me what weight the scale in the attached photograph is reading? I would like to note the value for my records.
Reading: 460 g
